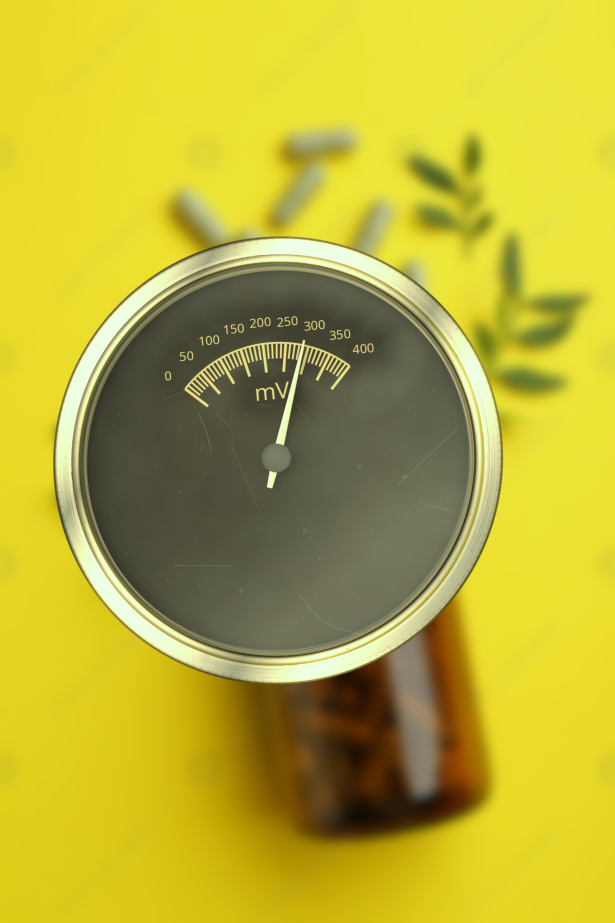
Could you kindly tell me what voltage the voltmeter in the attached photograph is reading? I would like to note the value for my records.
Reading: 290 mV
